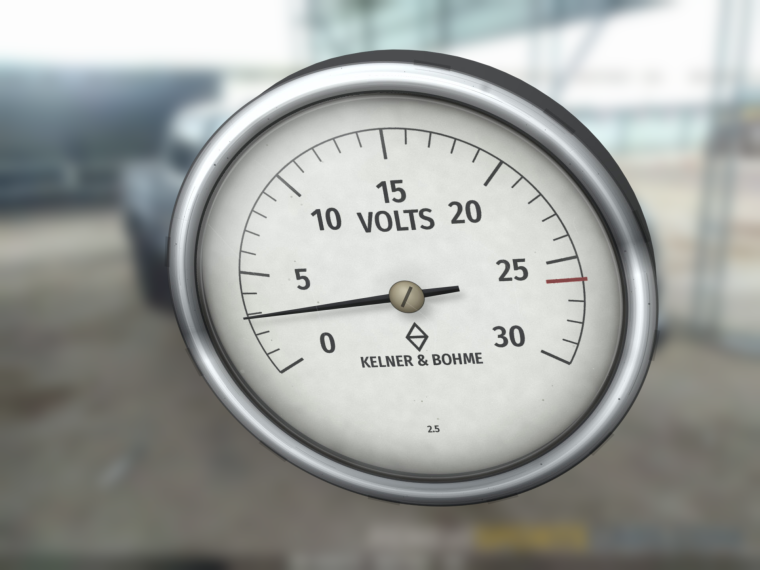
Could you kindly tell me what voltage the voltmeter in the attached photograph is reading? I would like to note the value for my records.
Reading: 3 V
